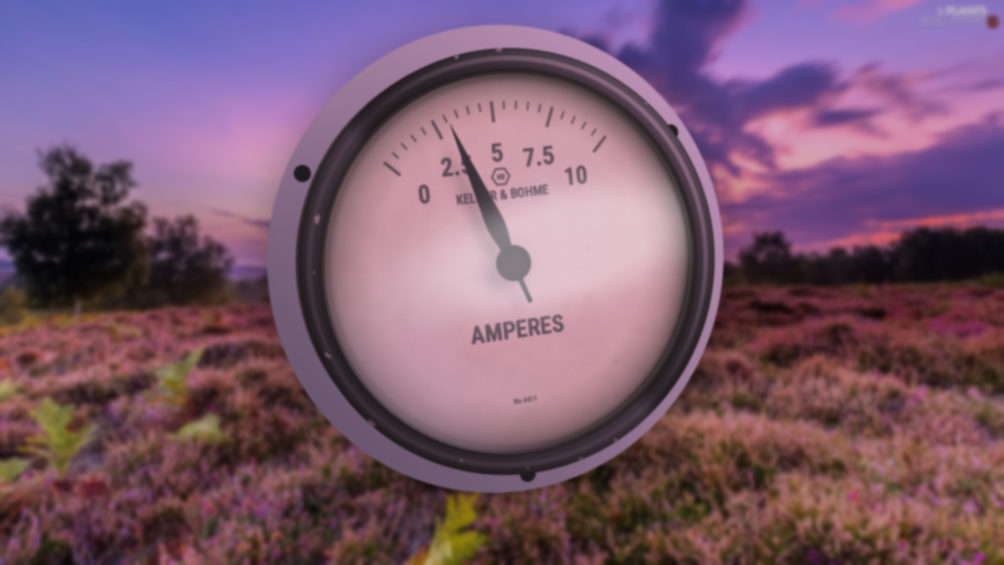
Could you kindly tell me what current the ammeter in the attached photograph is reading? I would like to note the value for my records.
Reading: 3 A
